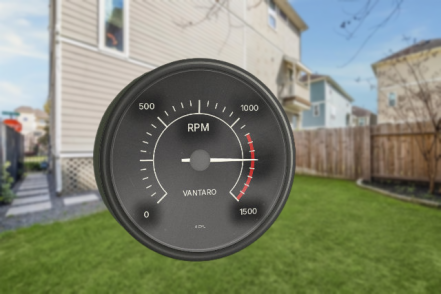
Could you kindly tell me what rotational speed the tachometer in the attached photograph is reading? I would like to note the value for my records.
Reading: 1250 rpm
